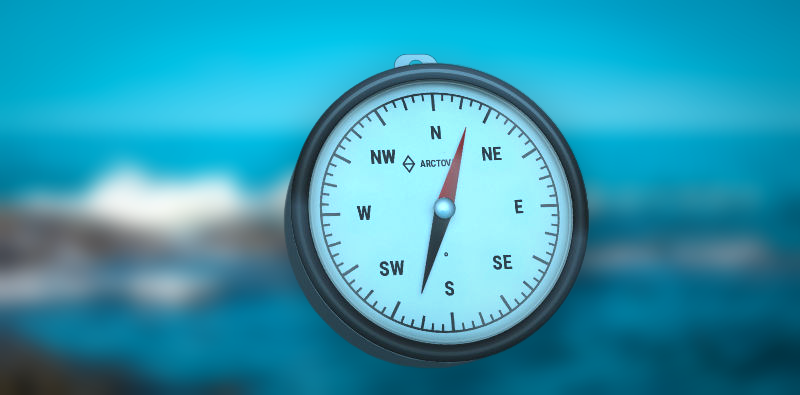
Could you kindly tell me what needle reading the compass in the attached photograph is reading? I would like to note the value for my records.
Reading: 20 °
